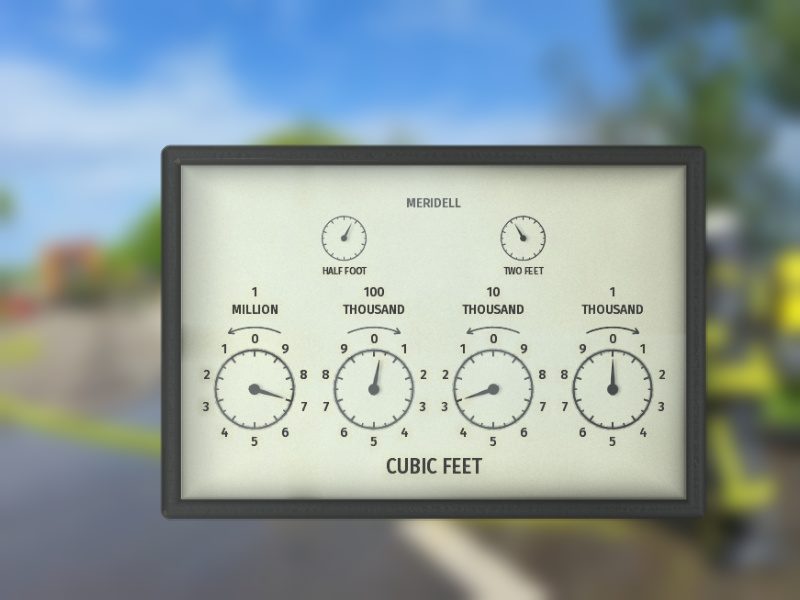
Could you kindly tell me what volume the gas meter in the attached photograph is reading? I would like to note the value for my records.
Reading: 703000 ft³
